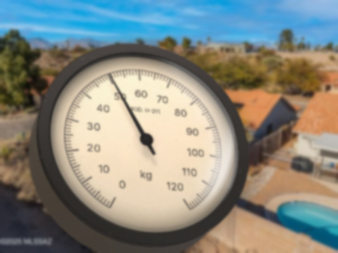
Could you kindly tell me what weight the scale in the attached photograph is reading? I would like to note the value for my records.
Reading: 50 kg
